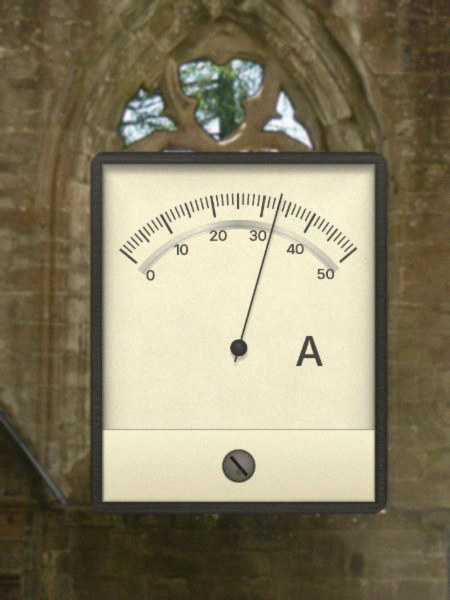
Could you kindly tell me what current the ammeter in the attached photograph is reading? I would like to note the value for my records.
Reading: 33 A
